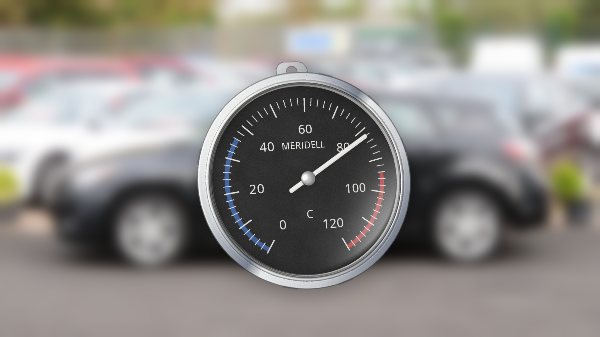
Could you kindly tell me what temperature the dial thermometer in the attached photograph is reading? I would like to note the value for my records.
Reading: 82 °C
